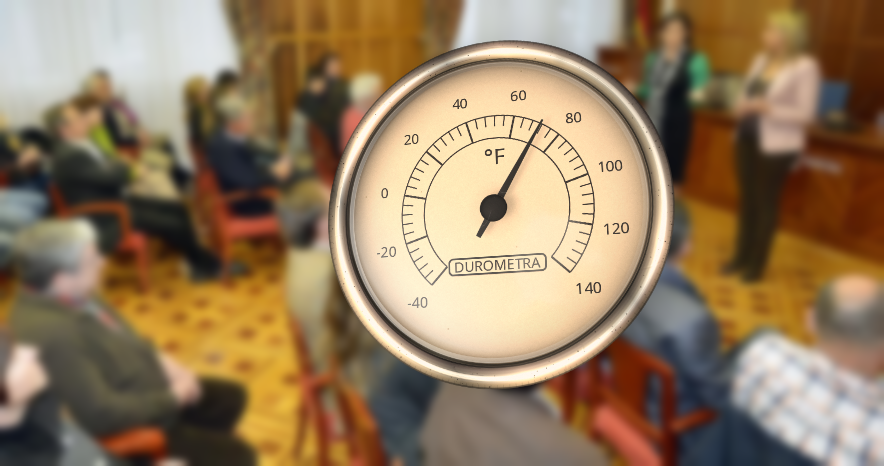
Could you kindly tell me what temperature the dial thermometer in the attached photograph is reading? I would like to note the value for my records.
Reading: 72 °F
